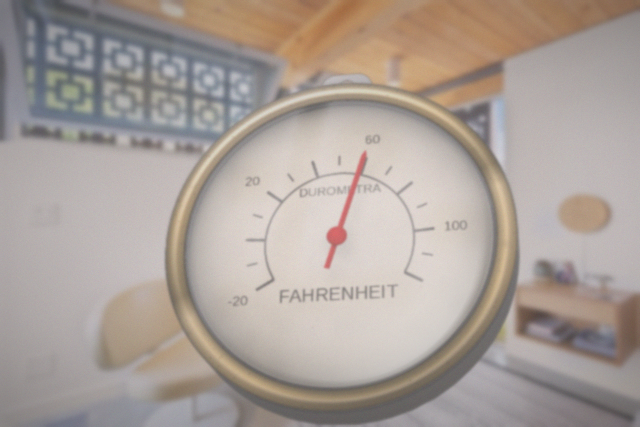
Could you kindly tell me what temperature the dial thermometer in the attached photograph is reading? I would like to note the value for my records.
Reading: 60 °F
